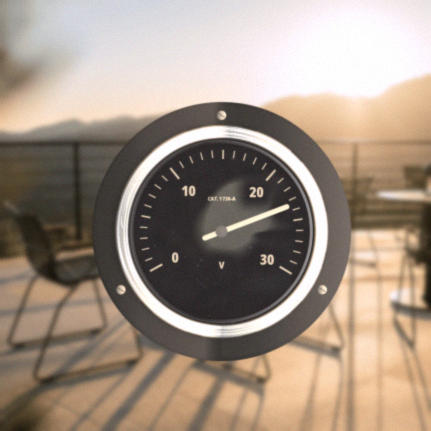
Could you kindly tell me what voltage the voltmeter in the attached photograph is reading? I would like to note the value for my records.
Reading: 23.5 V
